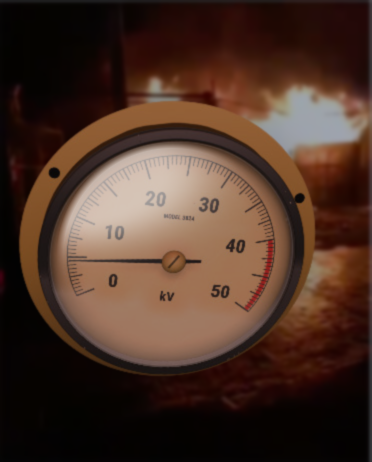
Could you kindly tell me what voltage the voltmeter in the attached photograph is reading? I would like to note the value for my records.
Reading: 5 kV
